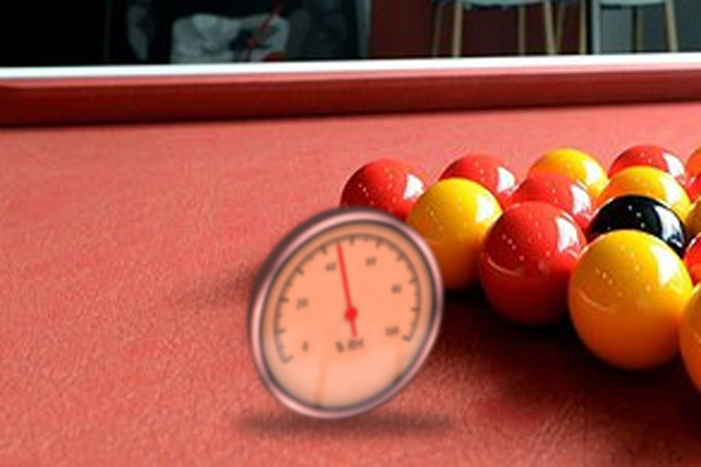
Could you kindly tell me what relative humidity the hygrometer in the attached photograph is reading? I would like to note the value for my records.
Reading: 45 %
